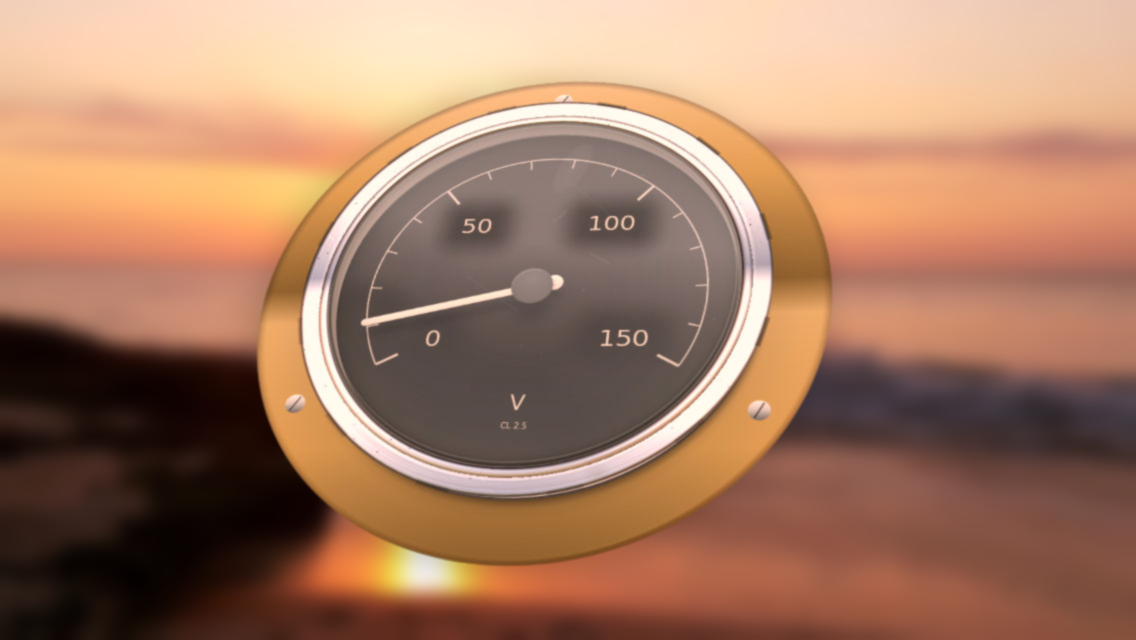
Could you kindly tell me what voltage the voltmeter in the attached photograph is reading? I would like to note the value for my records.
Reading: 10 V
